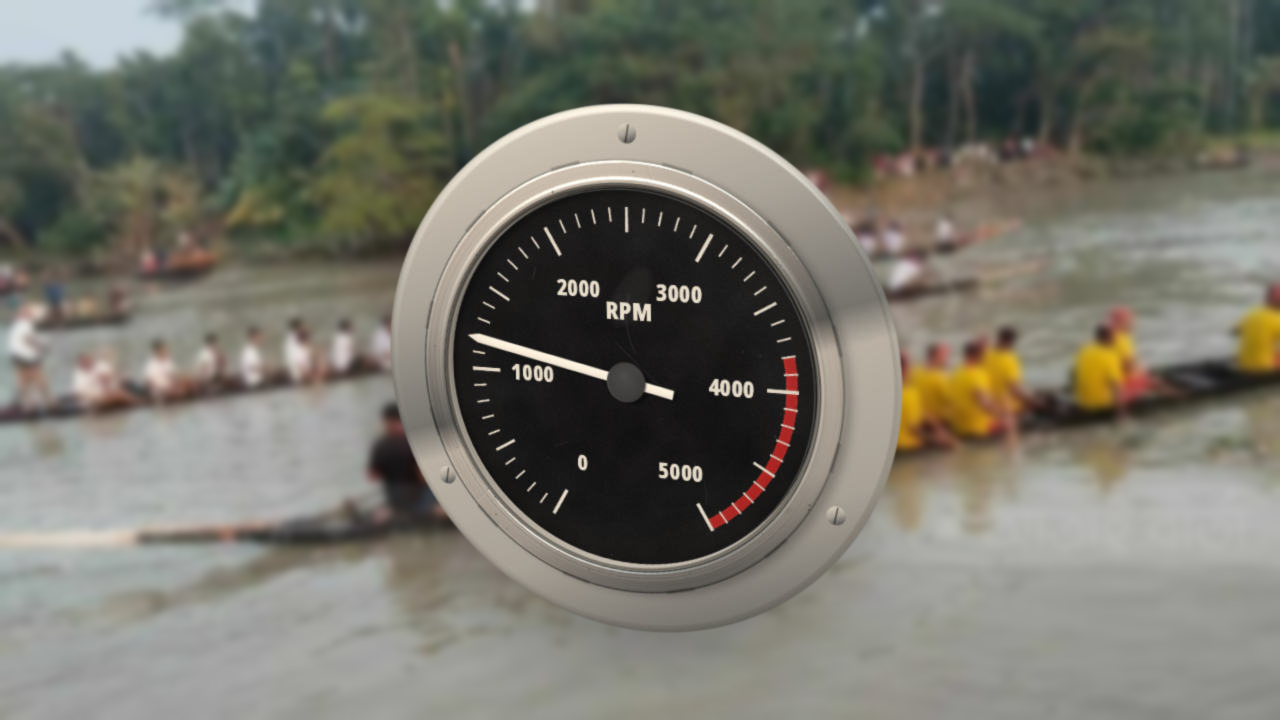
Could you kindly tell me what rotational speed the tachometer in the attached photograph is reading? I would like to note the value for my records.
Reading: 1200 rpm
